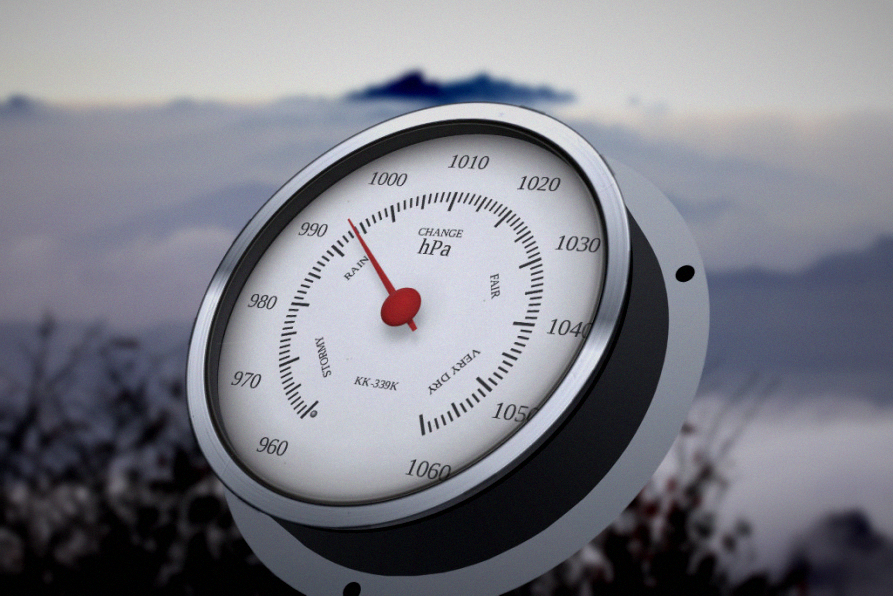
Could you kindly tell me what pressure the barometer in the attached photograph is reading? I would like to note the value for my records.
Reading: 994 hPa
